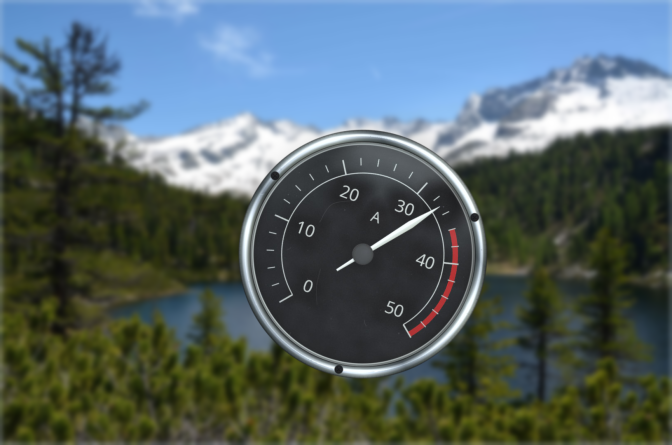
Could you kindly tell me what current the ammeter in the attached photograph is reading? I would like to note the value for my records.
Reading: 33 A
